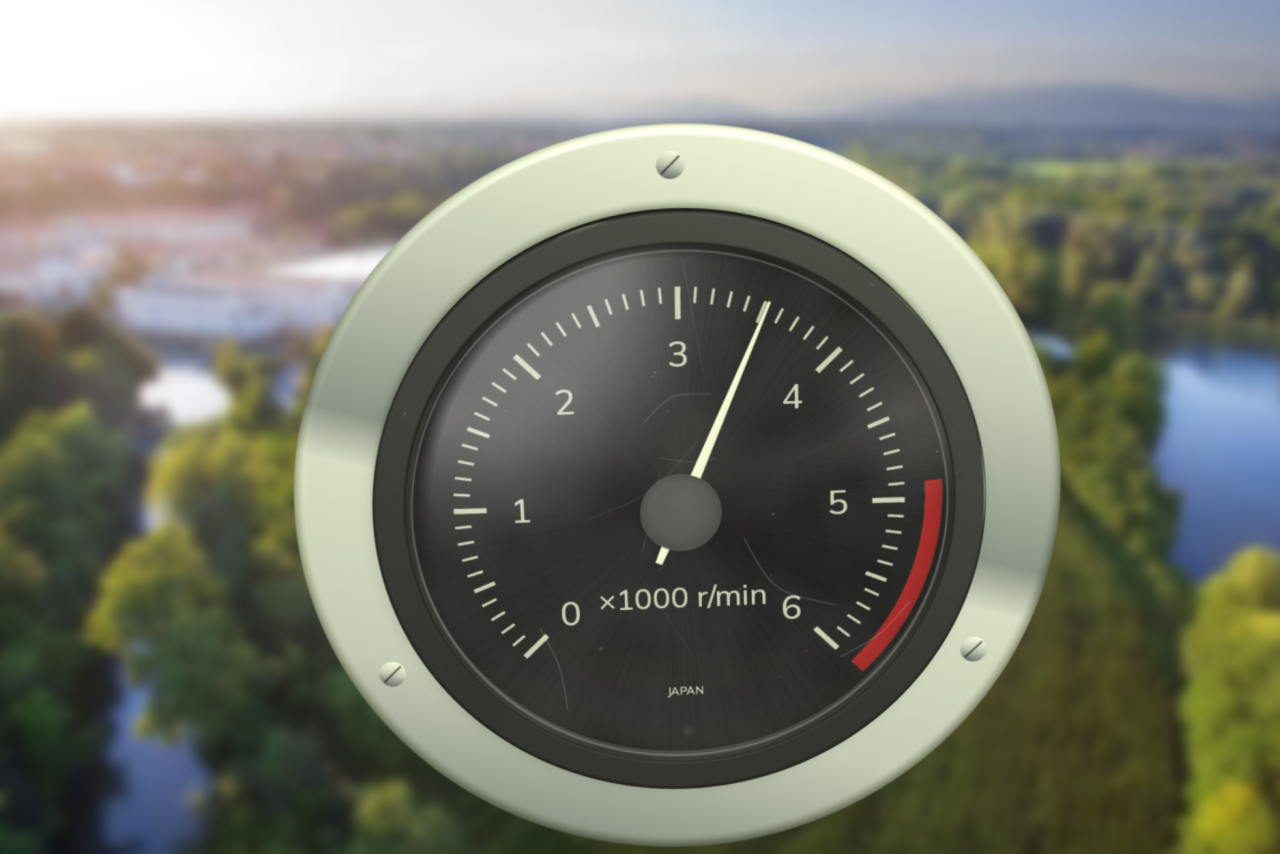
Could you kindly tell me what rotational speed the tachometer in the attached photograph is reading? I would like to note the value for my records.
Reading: 3500 rpm
